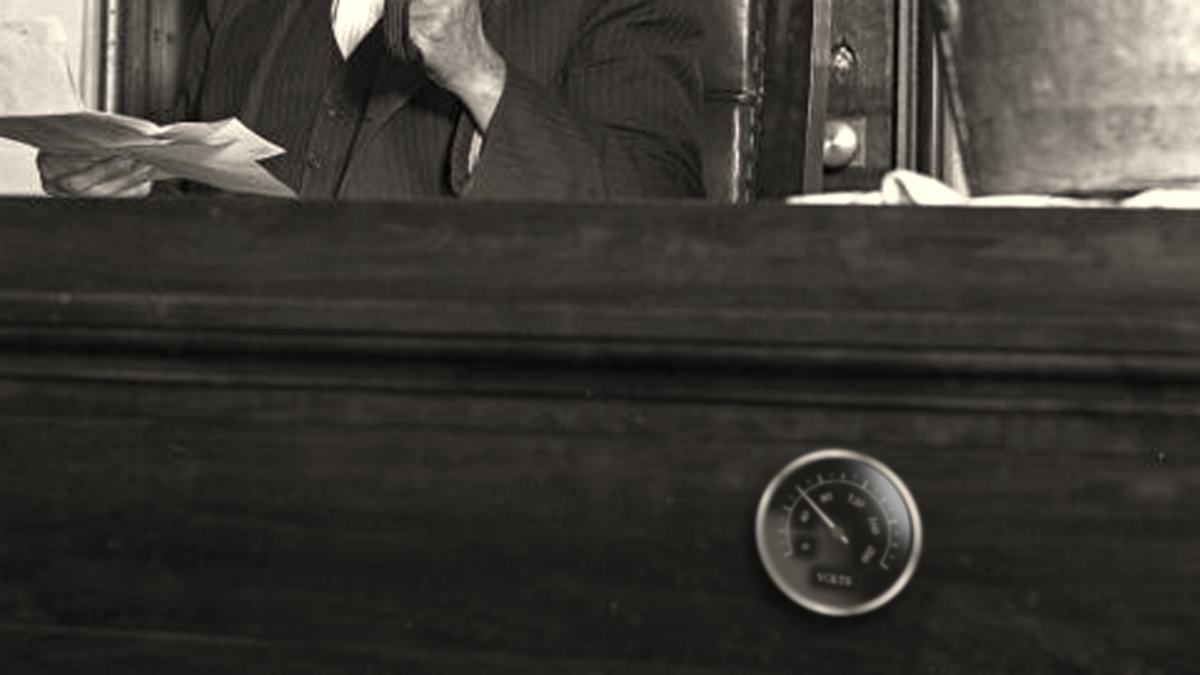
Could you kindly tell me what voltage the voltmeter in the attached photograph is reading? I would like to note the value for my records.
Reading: 60 V
